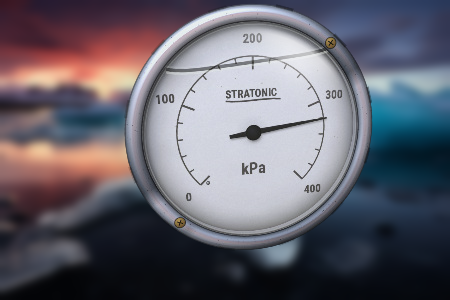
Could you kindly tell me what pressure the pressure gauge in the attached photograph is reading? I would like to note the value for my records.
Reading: 320 kPa
